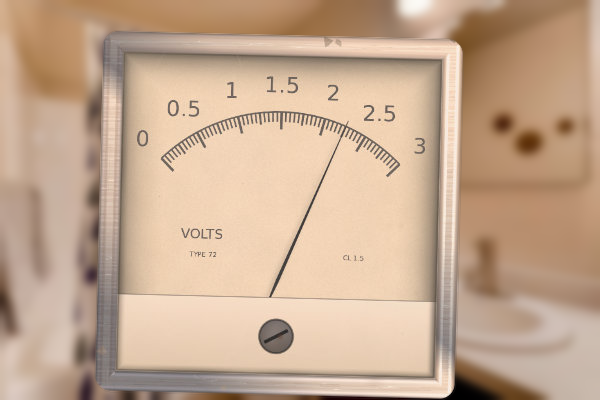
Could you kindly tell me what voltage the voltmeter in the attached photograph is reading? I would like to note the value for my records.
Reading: 2.25 V
